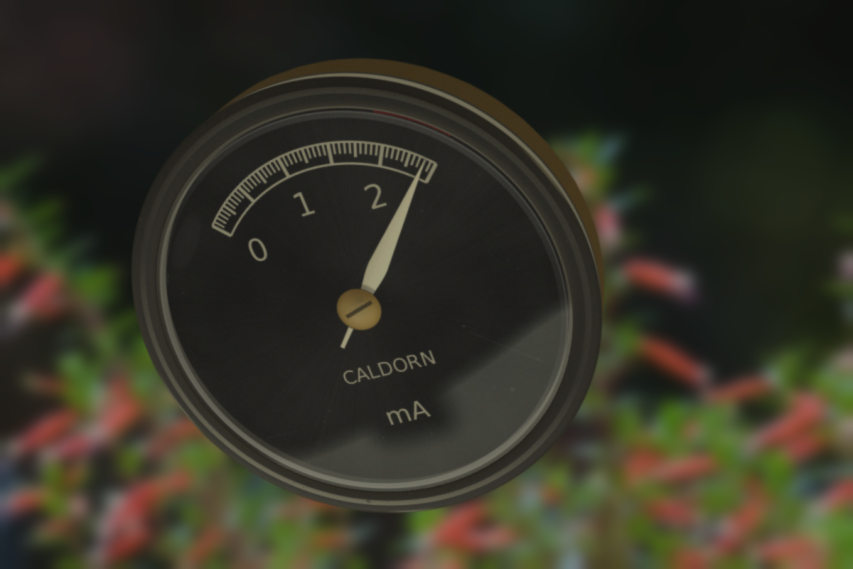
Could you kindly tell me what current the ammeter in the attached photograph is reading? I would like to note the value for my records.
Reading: 2.4 mA
